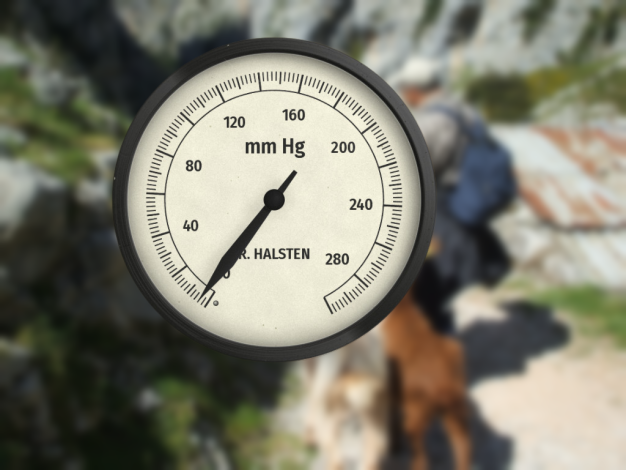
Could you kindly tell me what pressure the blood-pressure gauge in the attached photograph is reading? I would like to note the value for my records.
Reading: 4 mmHg
